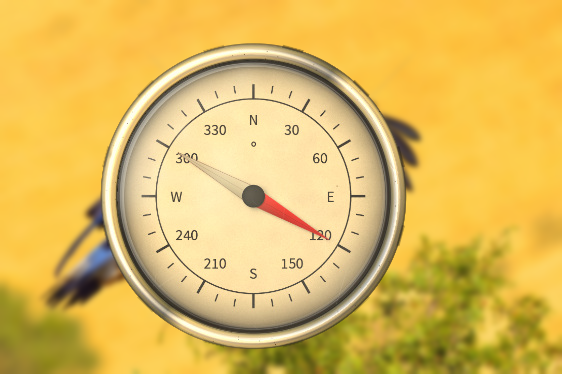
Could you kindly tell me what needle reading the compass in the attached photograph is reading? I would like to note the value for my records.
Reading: 120 °
